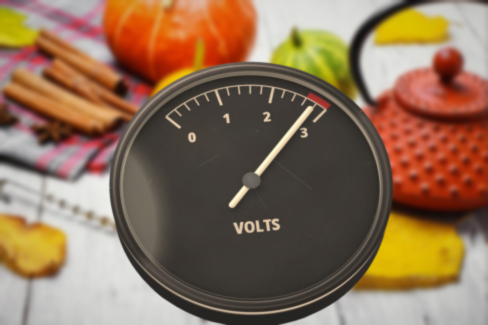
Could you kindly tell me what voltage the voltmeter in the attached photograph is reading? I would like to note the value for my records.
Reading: 2.8 V
